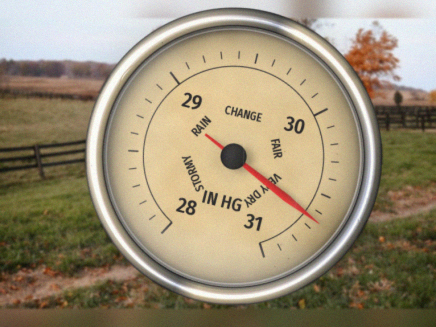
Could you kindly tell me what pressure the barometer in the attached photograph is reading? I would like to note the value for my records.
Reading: 30.65 inHg
